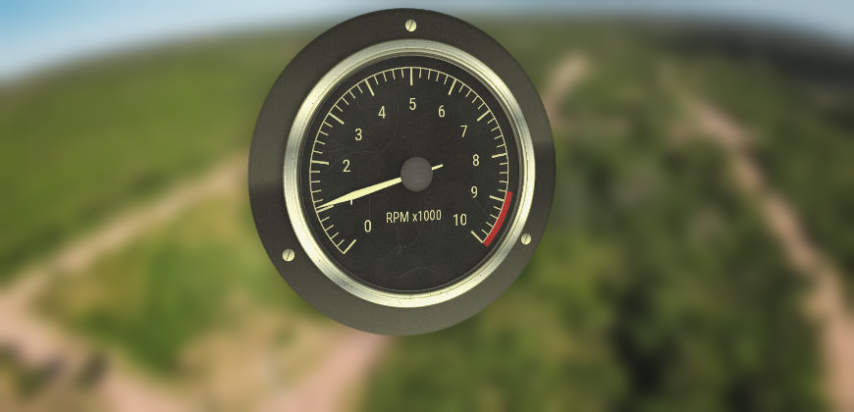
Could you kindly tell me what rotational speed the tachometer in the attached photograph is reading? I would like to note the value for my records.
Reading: 1100 rpm
